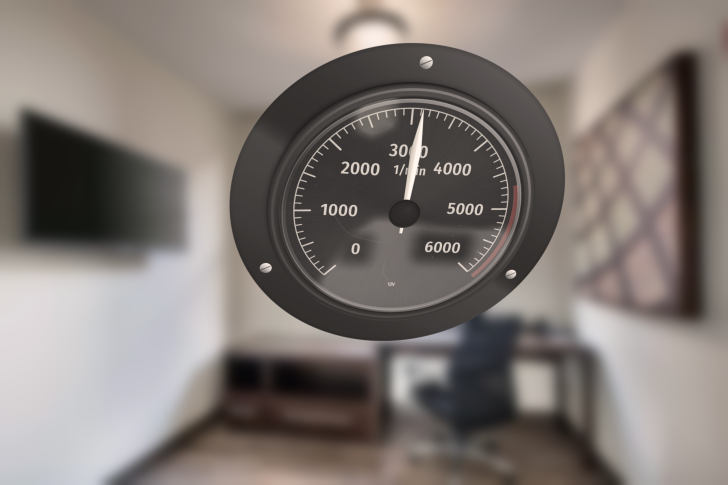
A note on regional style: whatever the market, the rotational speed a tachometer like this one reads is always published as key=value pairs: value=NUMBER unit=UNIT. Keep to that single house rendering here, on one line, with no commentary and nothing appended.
value=3100 unit=rpm
